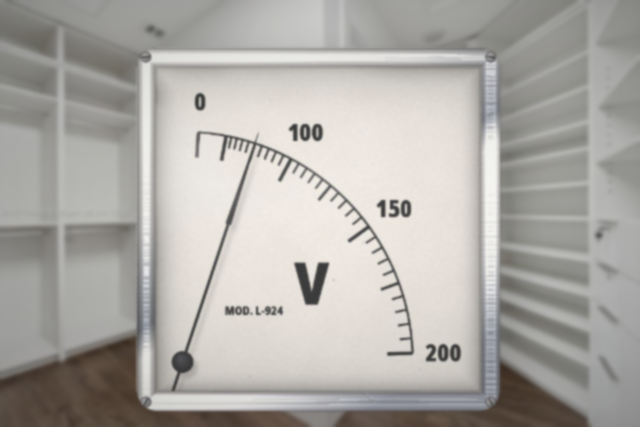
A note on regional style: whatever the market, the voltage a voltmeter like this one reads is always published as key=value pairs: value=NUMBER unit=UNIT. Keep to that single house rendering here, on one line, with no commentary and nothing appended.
value=75 unit=V
